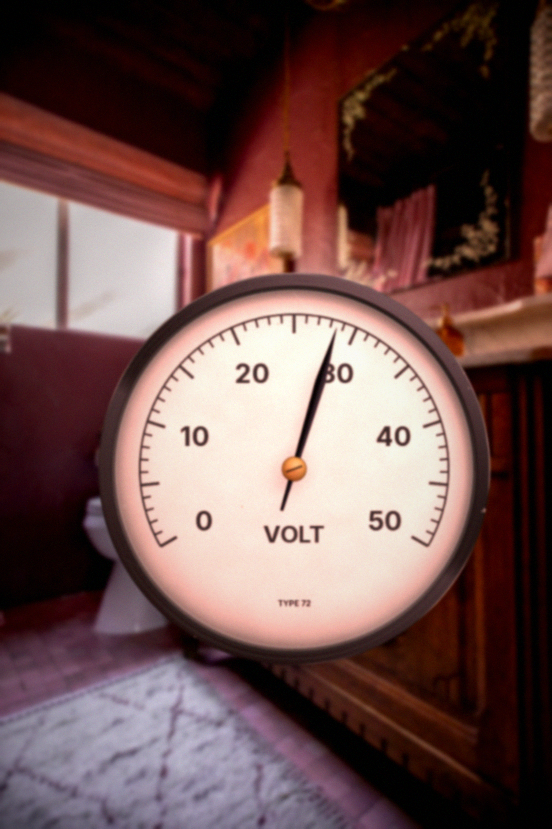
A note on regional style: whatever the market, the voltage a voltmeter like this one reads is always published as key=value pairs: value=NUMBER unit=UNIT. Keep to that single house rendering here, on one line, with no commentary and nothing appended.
value=28.5 unit=V
